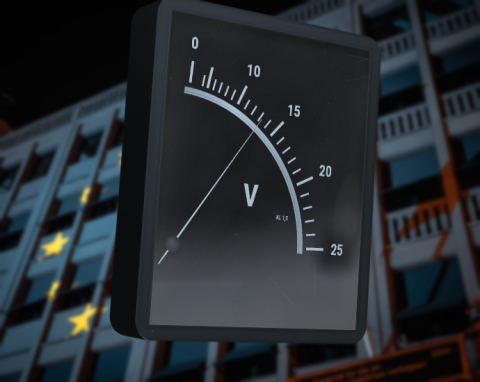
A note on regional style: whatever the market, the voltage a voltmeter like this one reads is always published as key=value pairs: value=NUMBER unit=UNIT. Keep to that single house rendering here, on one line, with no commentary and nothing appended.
value=13 unit=V
